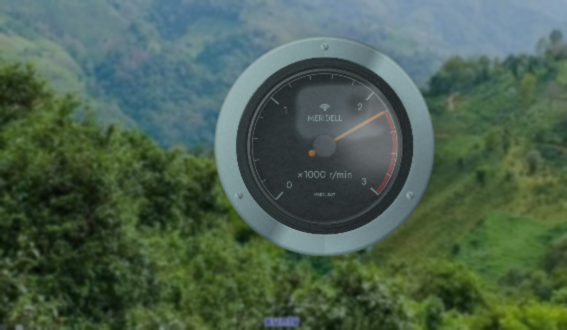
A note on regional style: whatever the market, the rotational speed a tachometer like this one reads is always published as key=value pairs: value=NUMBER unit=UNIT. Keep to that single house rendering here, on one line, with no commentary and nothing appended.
value=2200 unit=rpm
